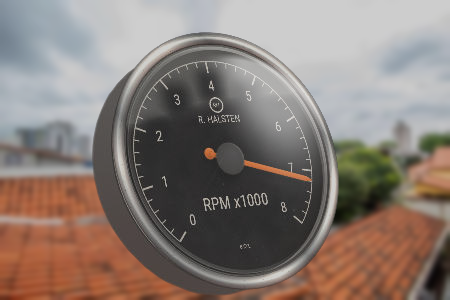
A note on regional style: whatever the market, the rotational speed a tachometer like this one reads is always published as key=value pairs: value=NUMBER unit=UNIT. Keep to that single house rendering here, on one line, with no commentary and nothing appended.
value=7200 unit=rpm
